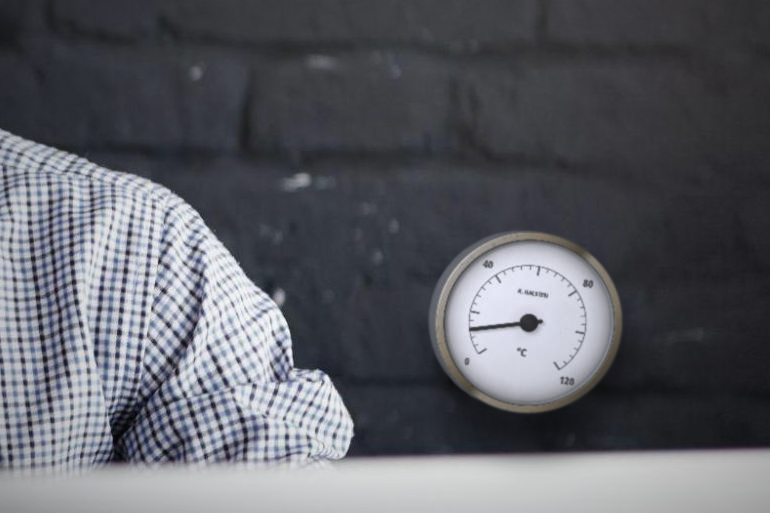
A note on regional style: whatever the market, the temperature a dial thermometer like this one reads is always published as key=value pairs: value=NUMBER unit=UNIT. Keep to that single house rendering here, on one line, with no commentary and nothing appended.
value=12 unit=°C
